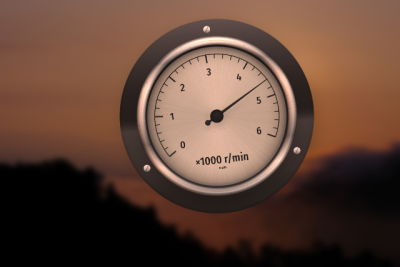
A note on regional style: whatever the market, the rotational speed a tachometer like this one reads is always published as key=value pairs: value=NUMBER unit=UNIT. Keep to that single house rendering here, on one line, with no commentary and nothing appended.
value=4600 unit=rpm
